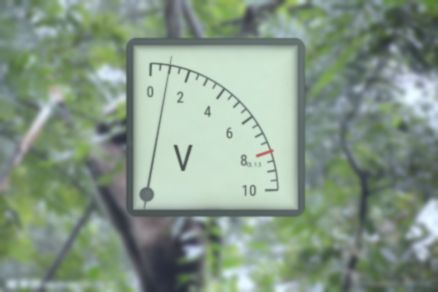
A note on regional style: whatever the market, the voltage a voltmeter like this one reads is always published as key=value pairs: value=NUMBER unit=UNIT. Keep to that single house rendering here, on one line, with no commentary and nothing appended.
value=1 unit=V
